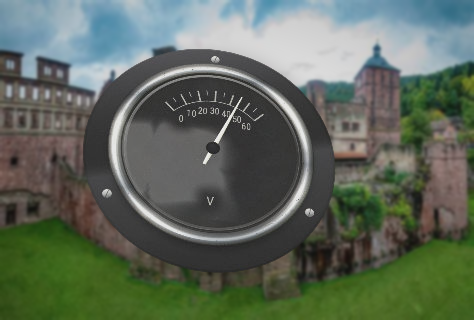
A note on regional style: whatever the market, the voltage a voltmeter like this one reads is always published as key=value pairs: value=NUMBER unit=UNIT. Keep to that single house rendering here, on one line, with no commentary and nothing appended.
value=45 unit=V
